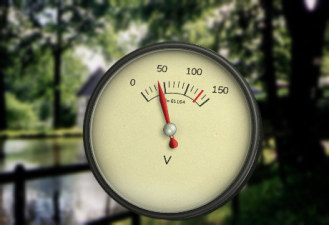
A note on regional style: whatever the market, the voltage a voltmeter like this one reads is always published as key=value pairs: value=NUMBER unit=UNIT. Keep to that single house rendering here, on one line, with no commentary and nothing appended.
value=40 unit=V
